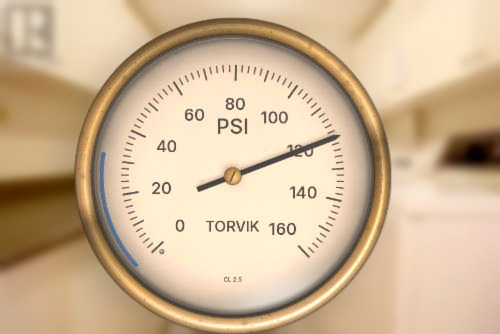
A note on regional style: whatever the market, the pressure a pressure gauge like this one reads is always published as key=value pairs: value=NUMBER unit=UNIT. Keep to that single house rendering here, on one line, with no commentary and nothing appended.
value=120 unit=psi
